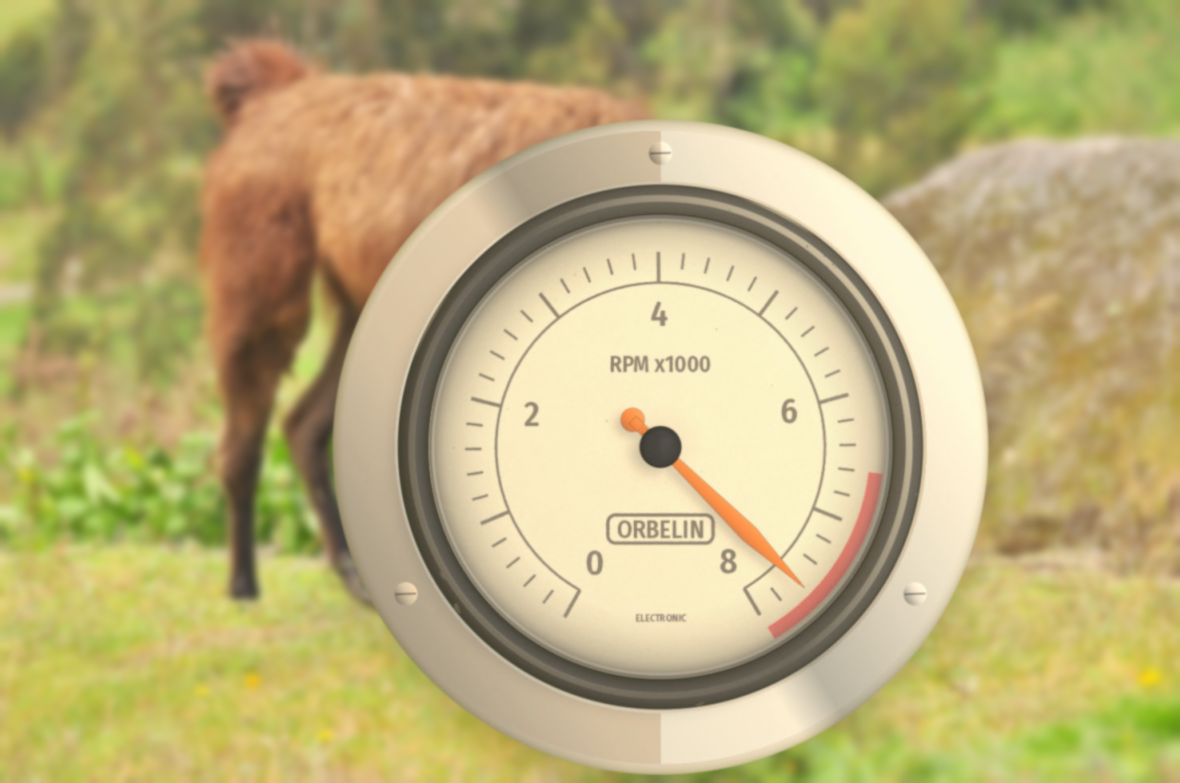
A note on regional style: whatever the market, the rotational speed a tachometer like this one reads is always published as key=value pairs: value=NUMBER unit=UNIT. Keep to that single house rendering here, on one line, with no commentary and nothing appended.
value=7600 unit=rpm
